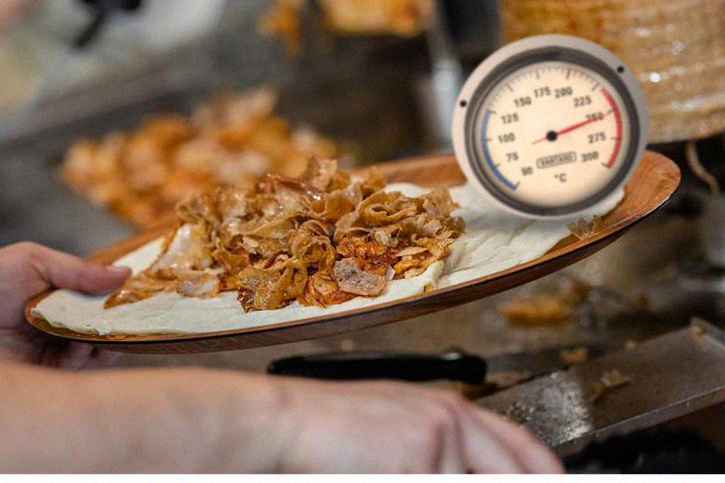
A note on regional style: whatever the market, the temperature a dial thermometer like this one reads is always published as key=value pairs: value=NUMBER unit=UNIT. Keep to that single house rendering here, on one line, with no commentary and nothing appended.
value=250 unit=°C
